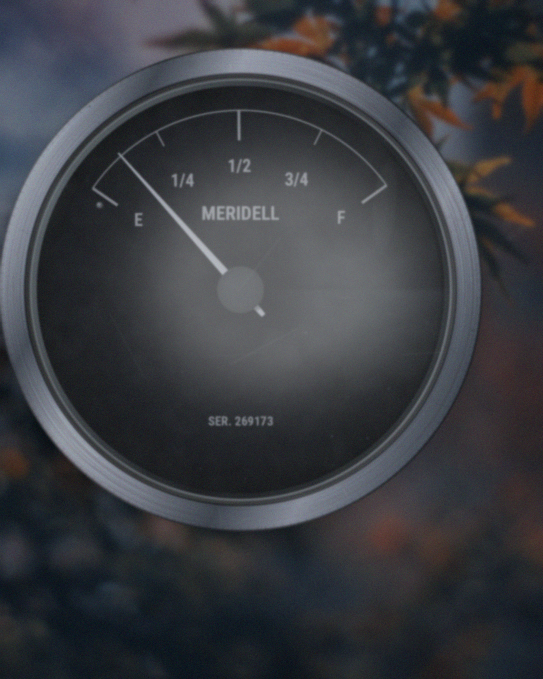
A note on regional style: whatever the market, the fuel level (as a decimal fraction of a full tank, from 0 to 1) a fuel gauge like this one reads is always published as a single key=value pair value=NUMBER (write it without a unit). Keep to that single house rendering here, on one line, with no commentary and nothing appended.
value=0.125
